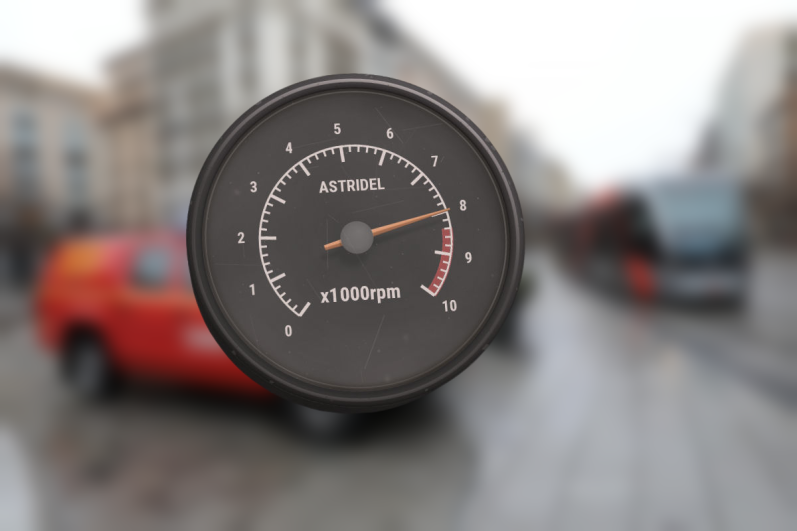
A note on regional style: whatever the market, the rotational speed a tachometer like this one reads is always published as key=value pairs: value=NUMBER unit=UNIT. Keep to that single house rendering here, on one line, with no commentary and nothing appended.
value=8000 unit=rpm
